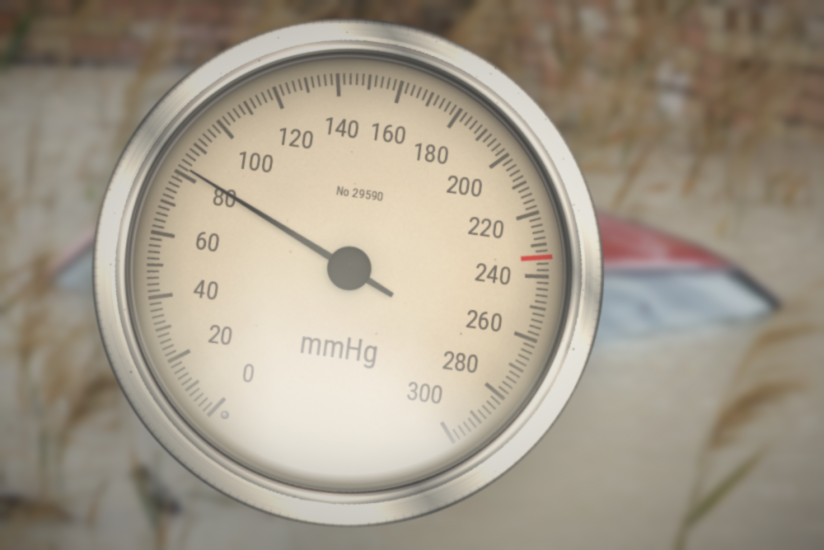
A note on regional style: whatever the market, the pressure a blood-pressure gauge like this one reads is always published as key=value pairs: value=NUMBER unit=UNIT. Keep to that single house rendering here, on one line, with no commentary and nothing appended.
value=82 unit=mmHg
